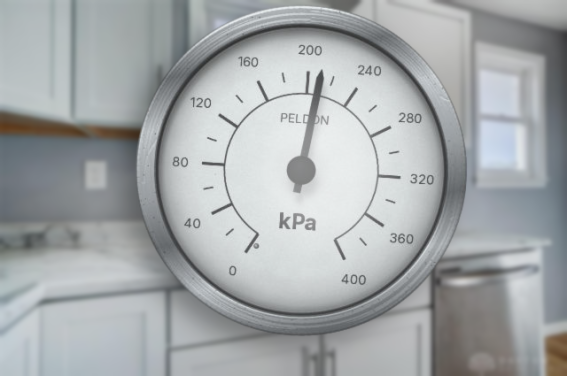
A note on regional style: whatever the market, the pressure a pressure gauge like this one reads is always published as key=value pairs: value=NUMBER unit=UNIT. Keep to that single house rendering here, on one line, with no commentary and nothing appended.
value=210 unit=kPa
